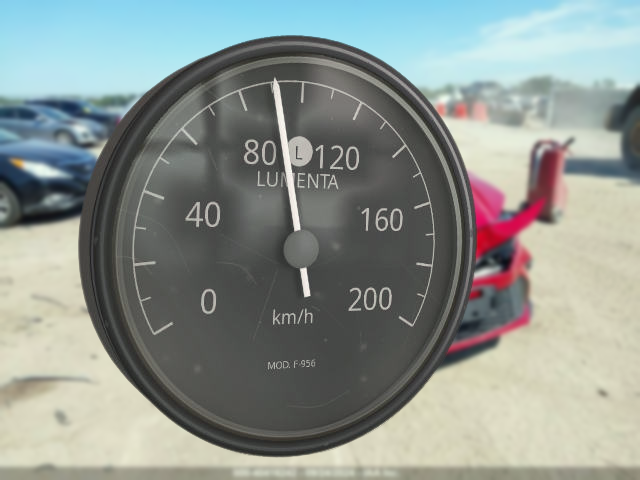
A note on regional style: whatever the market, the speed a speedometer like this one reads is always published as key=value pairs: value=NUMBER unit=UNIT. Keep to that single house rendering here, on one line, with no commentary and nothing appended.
value=90 unit=km/h
